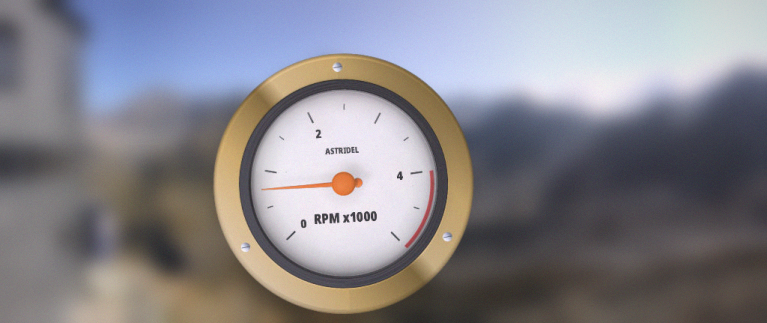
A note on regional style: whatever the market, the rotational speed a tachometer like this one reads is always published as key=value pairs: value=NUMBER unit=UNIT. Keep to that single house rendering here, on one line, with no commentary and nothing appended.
value=750 unit=rpm
